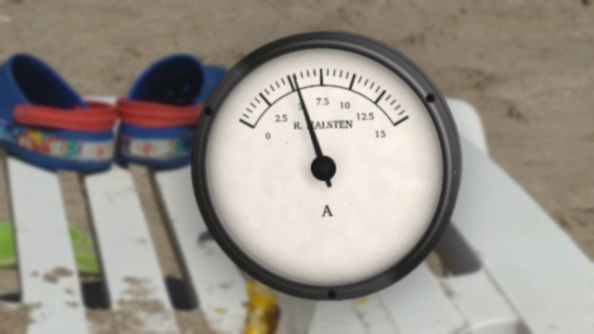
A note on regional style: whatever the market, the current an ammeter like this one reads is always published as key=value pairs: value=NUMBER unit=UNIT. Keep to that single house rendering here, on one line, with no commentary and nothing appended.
value=5.5 unit=A
